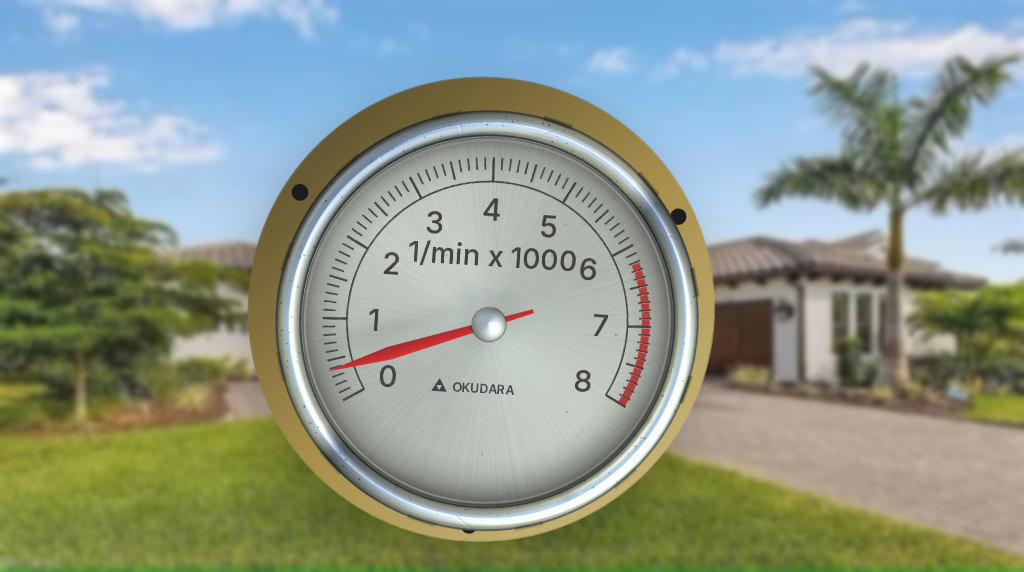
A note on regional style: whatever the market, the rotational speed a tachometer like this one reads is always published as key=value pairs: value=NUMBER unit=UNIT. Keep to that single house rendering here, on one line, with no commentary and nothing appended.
value=400 unit=rpm
